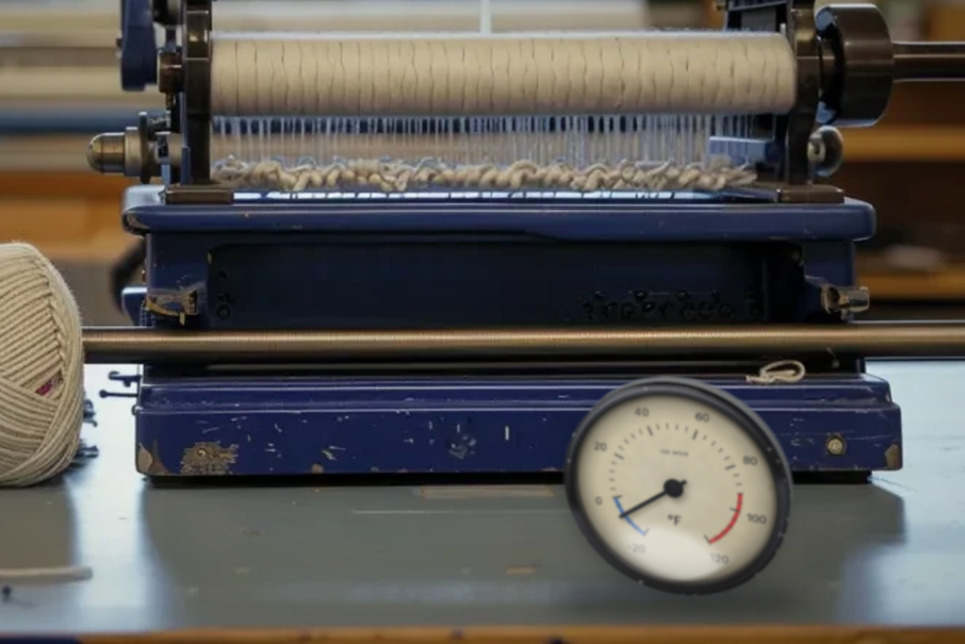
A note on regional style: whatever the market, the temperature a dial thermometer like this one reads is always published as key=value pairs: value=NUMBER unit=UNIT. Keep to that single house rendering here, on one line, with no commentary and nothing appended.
value=-8 unit=°F
